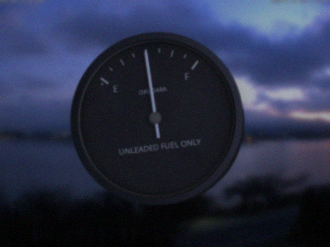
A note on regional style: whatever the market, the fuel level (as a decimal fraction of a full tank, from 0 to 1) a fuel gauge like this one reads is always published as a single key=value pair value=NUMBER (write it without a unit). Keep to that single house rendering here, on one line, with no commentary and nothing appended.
value=0.5
